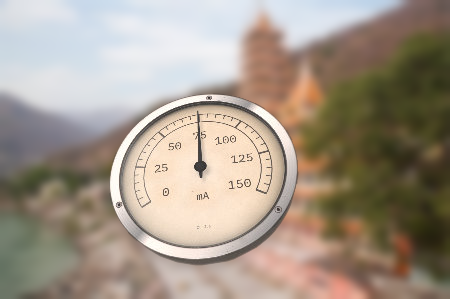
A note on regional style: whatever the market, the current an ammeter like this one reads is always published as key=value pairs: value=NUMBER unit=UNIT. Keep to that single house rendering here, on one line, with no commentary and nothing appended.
value=75 unit=mA
